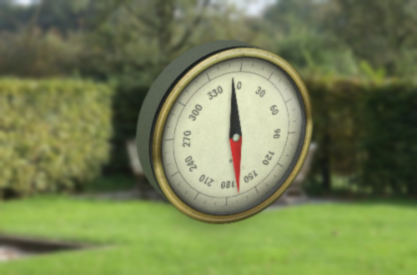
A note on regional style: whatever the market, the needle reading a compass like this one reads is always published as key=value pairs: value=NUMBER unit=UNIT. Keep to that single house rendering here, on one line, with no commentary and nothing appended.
value=170 unit=°
